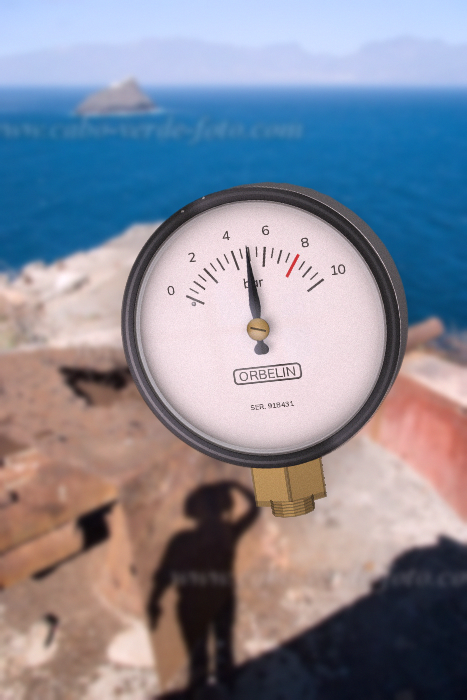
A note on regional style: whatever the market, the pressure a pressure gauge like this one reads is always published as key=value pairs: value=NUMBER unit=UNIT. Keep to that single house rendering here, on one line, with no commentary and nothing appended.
value=5 unit=bar
